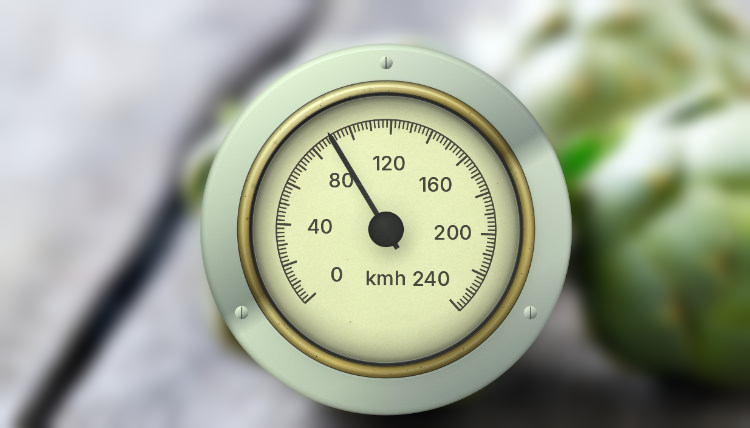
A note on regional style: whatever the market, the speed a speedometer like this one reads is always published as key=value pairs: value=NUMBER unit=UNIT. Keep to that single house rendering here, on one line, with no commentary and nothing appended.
value=90 unit=km/h
